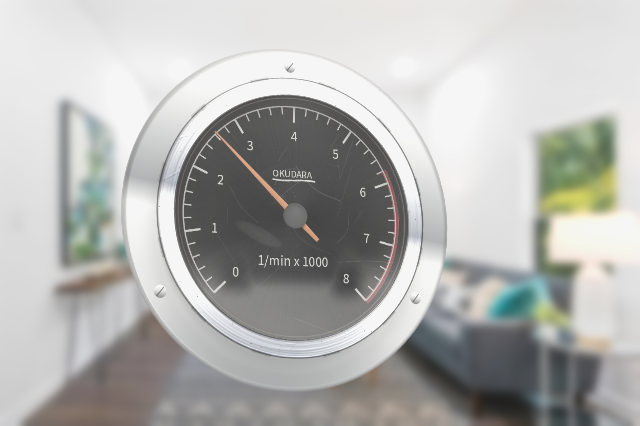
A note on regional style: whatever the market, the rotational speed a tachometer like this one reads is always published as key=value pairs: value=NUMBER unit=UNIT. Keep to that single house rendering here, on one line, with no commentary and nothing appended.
value=2600 unit=rpm
